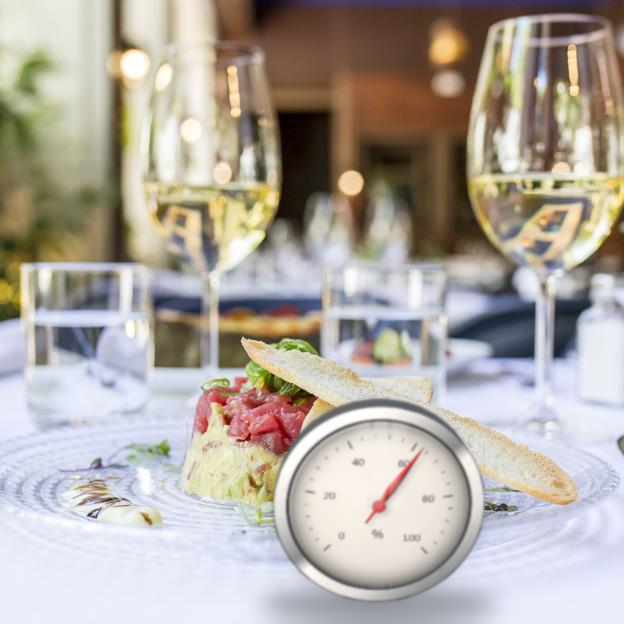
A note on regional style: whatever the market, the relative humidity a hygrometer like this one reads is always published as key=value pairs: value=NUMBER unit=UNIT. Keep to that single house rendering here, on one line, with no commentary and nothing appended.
value=62 unit=%
